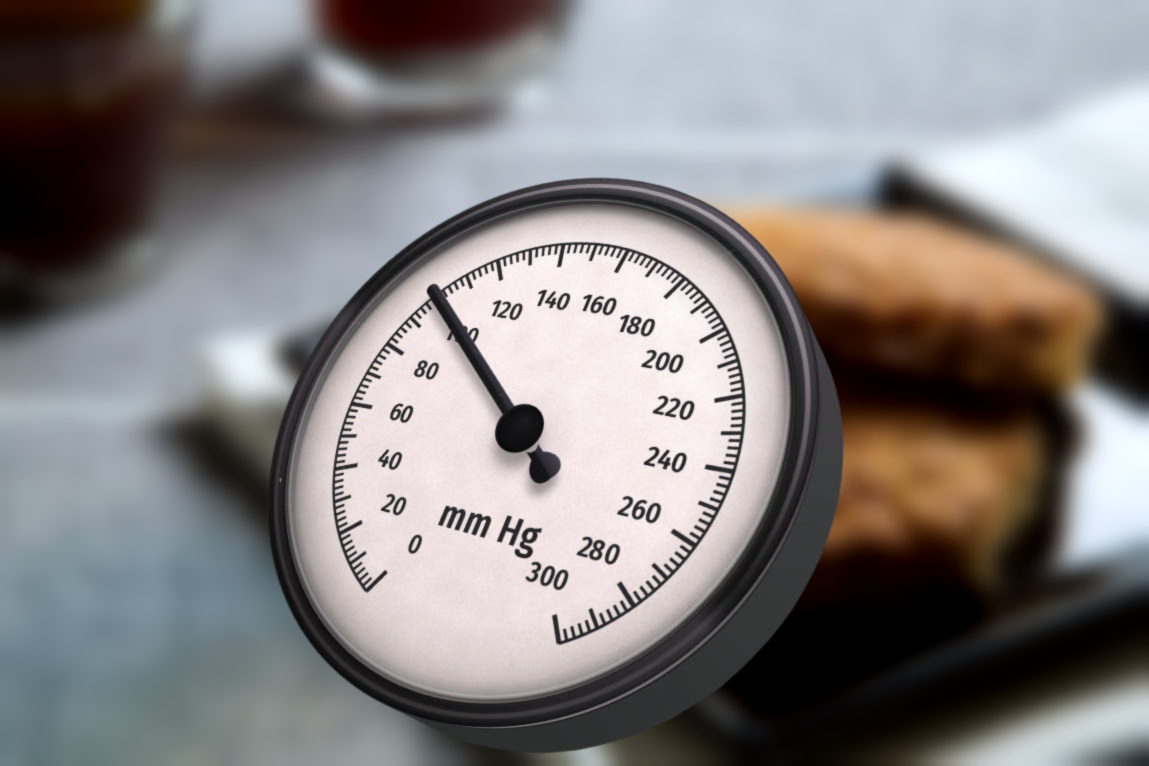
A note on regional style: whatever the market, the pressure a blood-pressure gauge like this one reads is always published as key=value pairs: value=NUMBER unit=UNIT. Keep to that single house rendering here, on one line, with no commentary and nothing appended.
value=100 unit=mmHg
